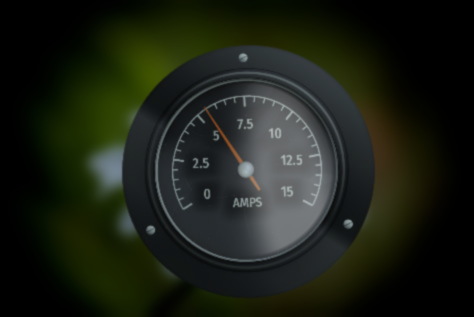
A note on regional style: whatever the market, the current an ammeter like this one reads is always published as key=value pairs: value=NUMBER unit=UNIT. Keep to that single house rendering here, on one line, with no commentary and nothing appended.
value=5.5 unit=A
